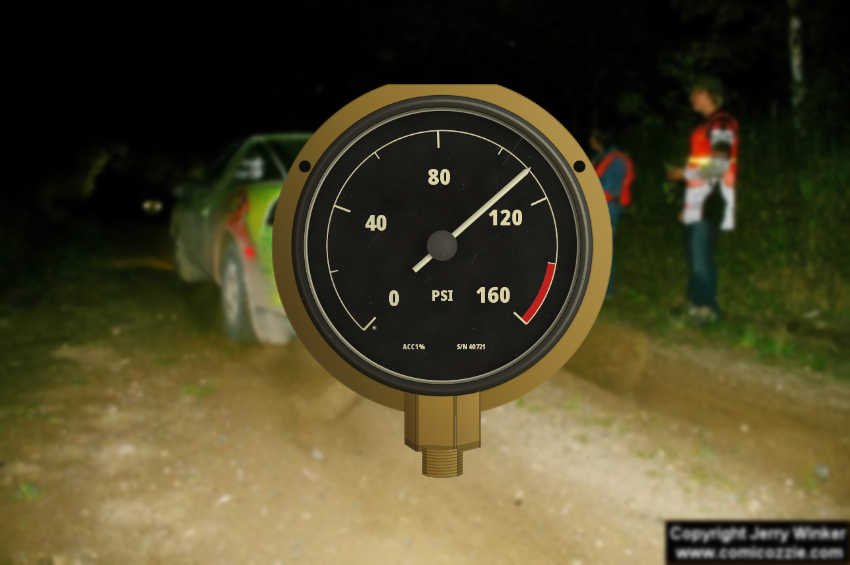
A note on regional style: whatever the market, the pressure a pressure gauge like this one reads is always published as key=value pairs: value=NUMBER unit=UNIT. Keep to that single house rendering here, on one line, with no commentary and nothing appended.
value=110 unit=psi
